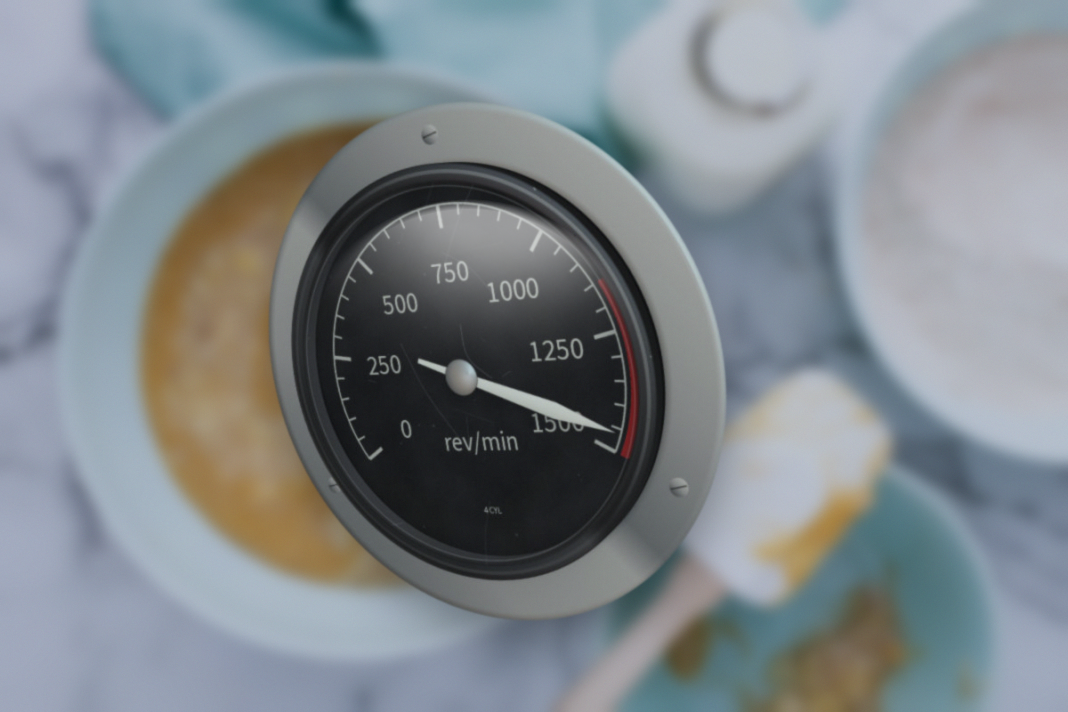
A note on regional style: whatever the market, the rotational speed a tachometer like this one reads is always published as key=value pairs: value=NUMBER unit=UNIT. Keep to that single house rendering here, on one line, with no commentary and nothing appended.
value=1450 unit=rpm
